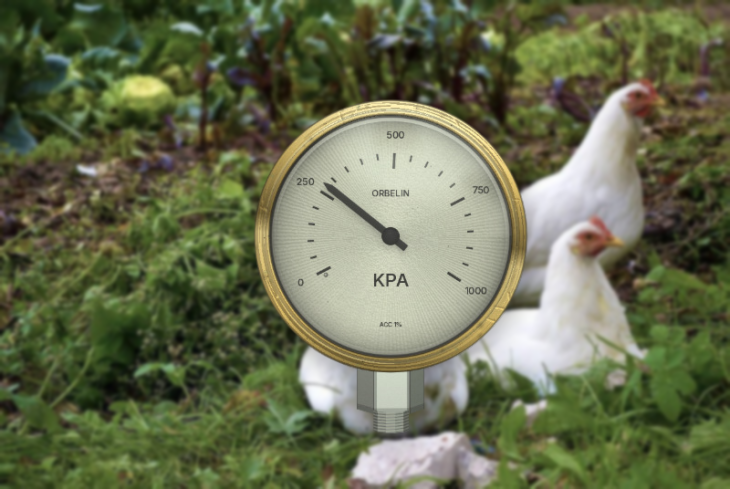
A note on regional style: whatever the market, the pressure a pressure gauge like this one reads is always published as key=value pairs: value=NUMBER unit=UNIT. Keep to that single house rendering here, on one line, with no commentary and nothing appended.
value=275 unit=kPa
